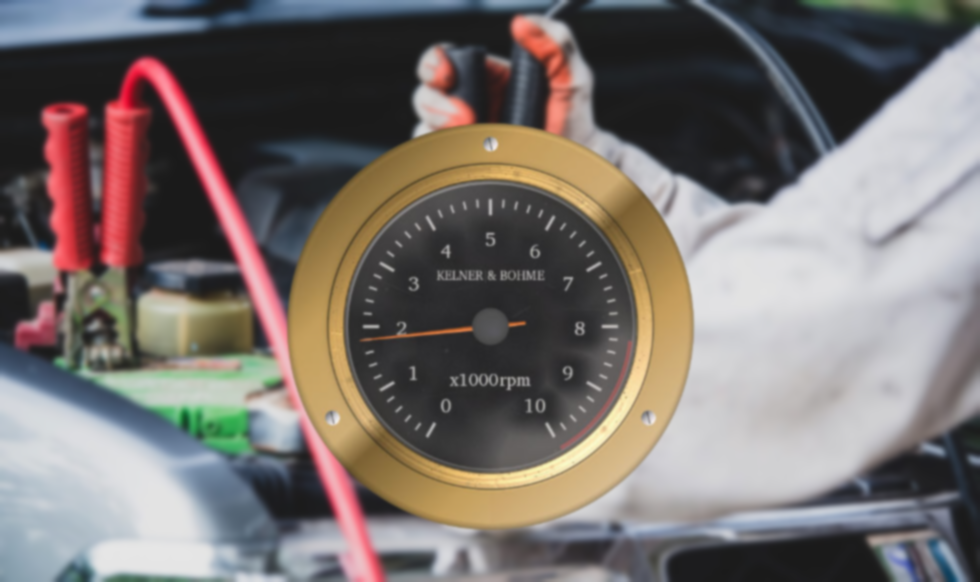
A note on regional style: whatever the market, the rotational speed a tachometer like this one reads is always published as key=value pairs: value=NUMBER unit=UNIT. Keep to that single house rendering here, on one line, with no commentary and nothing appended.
value=1800 unit=rpm
